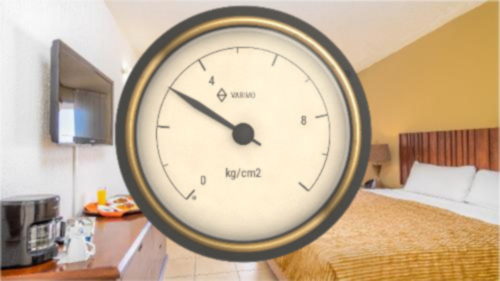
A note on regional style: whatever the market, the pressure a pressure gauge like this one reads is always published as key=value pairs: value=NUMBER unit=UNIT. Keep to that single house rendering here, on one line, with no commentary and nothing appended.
value=3 unit=kg/cm²
